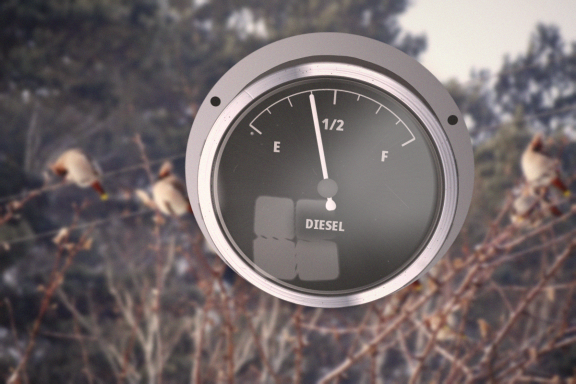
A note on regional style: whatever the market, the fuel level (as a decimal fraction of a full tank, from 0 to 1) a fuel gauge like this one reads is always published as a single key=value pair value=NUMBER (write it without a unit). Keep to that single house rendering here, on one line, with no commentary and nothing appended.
value=0.375
